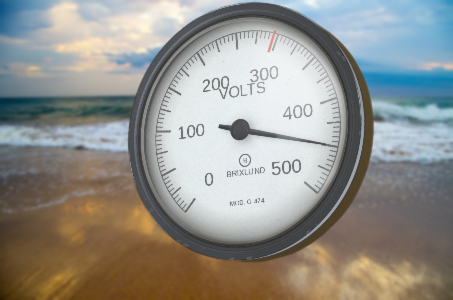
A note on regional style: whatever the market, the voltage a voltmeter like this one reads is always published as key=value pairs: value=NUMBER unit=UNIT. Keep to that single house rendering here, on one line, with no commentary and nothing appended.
value=450 unit=V
